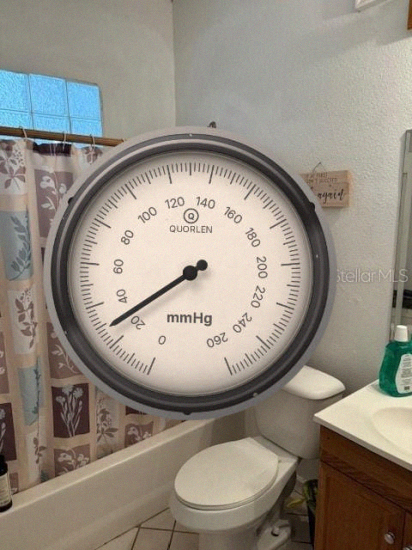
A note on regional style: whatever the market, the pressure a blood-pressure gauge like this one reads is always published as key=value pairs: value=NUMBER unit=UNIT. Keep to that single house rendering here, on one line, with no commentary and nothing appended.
value=28 unit=mmHg
